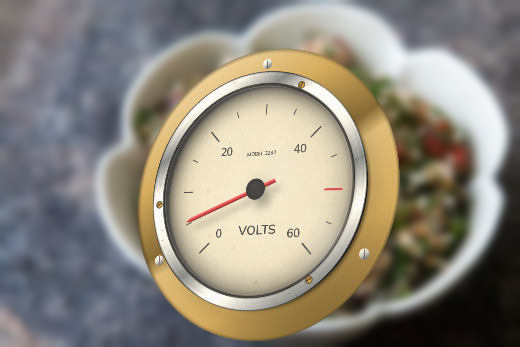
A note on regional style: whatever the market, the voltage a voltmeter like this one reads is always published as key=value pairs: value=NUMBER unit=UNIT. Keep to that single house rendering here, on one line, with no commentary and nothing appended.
value=5 unit=V
